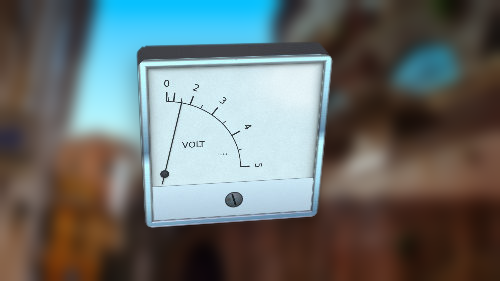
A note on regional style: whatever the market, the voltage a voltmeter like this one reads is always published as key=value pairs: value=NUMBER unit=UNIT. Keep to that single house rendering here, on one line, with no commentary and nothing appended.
value=1.5 unit=V
